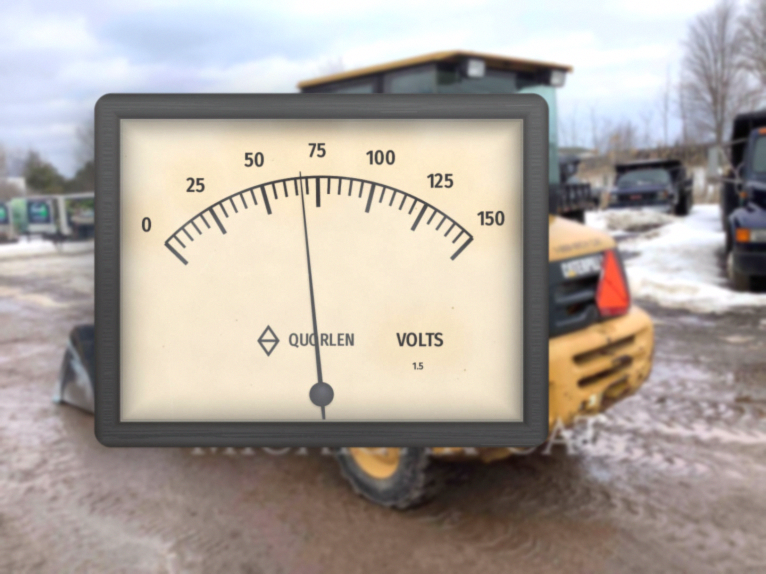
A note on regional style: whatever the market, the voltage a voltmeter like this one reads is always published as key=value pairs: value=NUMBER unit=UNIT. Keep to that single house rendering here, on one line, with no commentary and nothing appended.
value=67.5 unit=V
